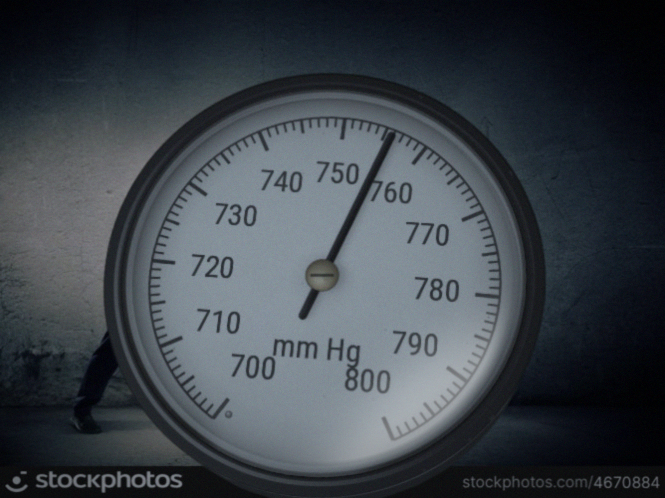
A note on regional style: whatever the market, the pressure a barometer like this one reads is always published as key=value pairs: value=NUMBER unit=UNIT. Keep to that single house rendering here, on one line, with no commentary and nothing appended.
value=756 unit=mmHg
